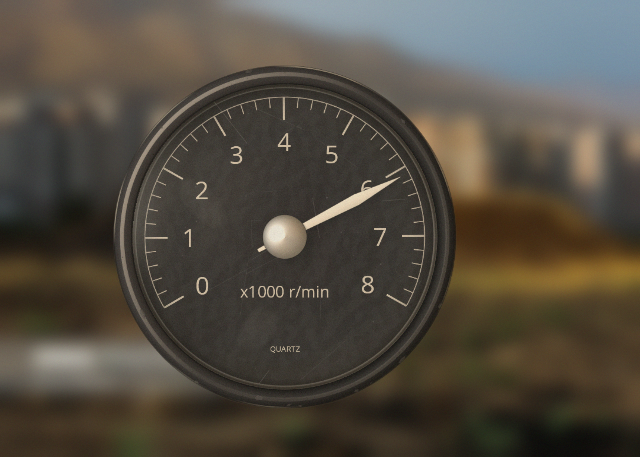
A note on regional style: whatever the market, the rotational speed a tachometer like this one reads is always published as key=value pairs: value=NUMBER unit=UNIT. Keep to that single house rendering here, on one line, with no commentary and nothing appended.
value=6100 unit=rpm
